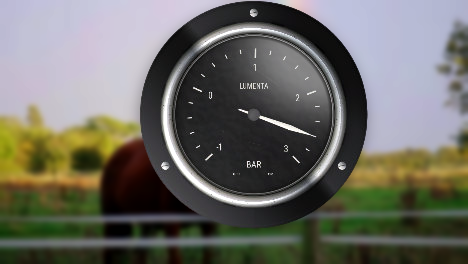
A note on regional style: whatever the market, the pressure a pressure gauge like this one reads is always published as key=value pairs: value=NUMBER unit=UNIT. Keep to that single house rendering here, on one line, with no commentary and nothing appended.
value=2.6 unit=bar
